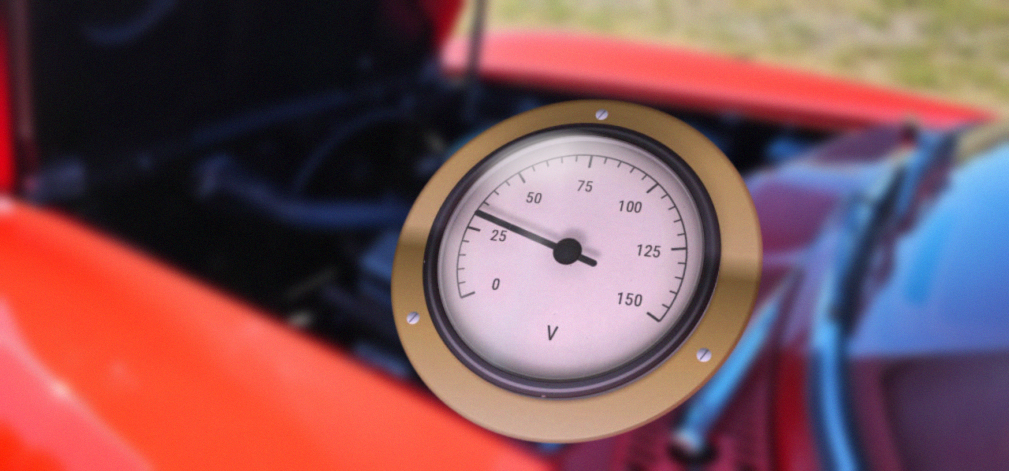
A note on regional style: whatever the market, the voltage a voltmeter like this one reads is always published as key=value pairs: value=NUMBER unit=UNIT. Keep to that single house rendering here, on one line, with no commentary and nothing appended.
value=30 unit=V
